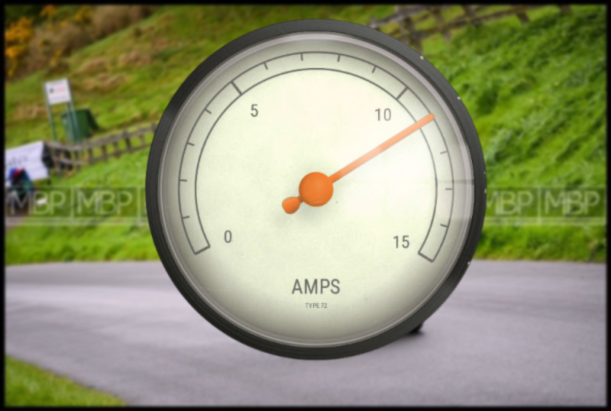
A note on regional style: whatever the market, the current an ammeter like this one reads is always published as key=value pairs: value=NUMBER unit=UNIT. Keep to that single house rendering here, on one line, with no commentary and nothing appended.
value=11 unit=A
